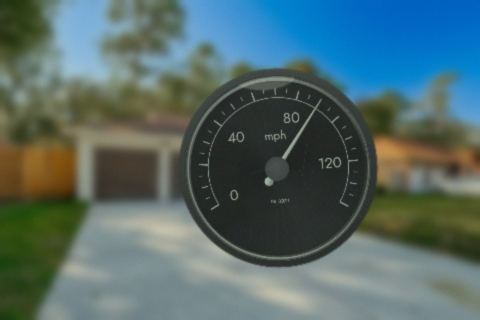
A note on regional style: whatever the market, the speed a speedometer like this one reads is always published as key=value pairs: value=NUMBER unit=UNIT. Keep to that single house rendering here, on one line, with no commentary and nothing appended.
value=90 unit=mph
